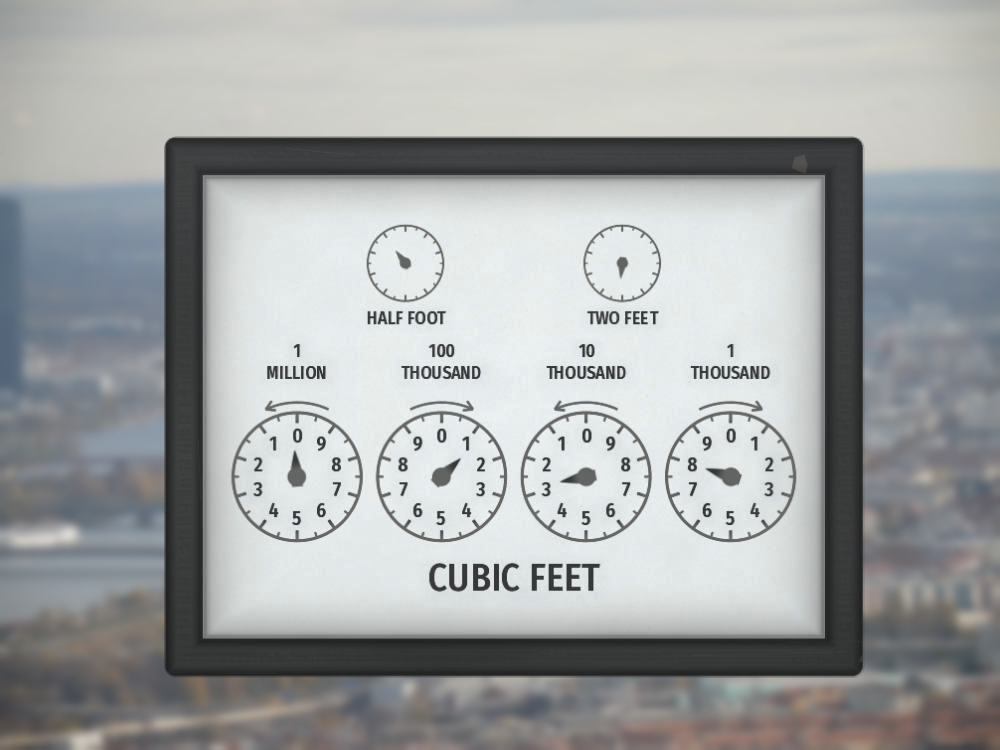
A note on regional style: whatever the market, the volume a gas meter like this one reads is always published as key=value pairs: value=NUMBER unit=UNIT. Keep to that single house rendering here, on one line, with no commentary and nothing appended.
value=12800 unit=ft³
